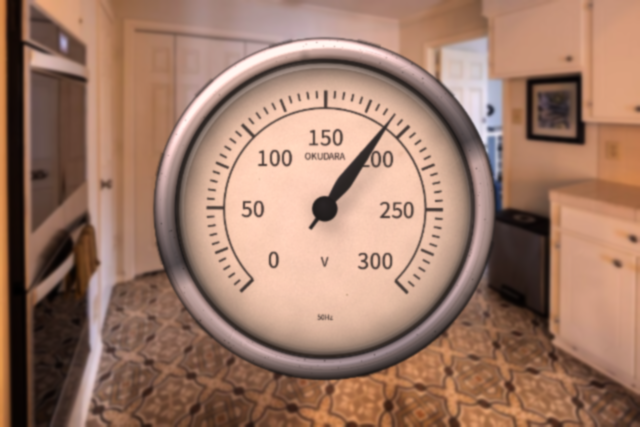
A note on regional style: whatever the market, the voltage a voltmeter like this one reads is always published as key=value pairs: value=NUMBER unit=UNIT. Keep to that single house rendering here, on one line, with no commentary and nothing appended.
value=190 unit=V
